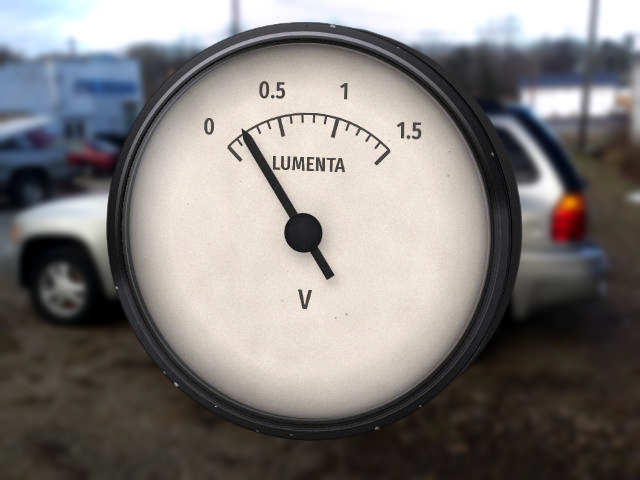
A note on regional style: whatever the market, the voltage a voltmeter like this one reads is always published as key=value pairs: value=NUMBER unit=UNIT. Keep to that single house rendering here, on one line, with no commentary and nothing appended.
value=0.2 unit=V
